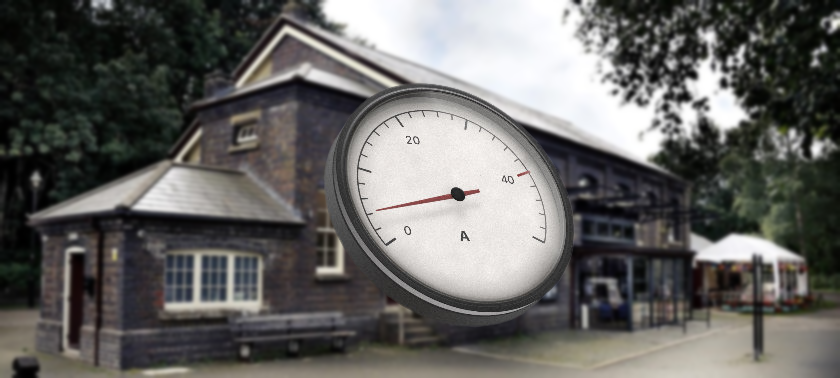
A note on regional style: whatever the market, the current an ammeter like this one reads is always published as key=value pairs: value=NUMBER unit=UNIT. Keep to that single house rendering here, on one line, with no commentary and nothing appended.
value=4 unit=A
